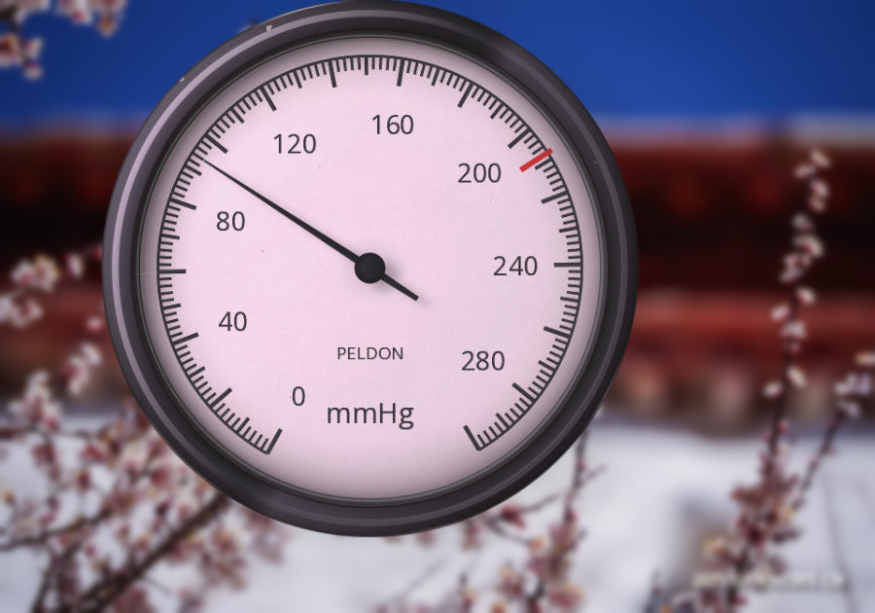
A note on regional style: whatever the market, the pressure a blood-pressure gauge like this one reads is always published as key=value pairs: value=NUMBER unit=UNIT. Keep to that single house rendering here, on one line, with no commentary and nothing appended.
value=94 unit=mmHg
